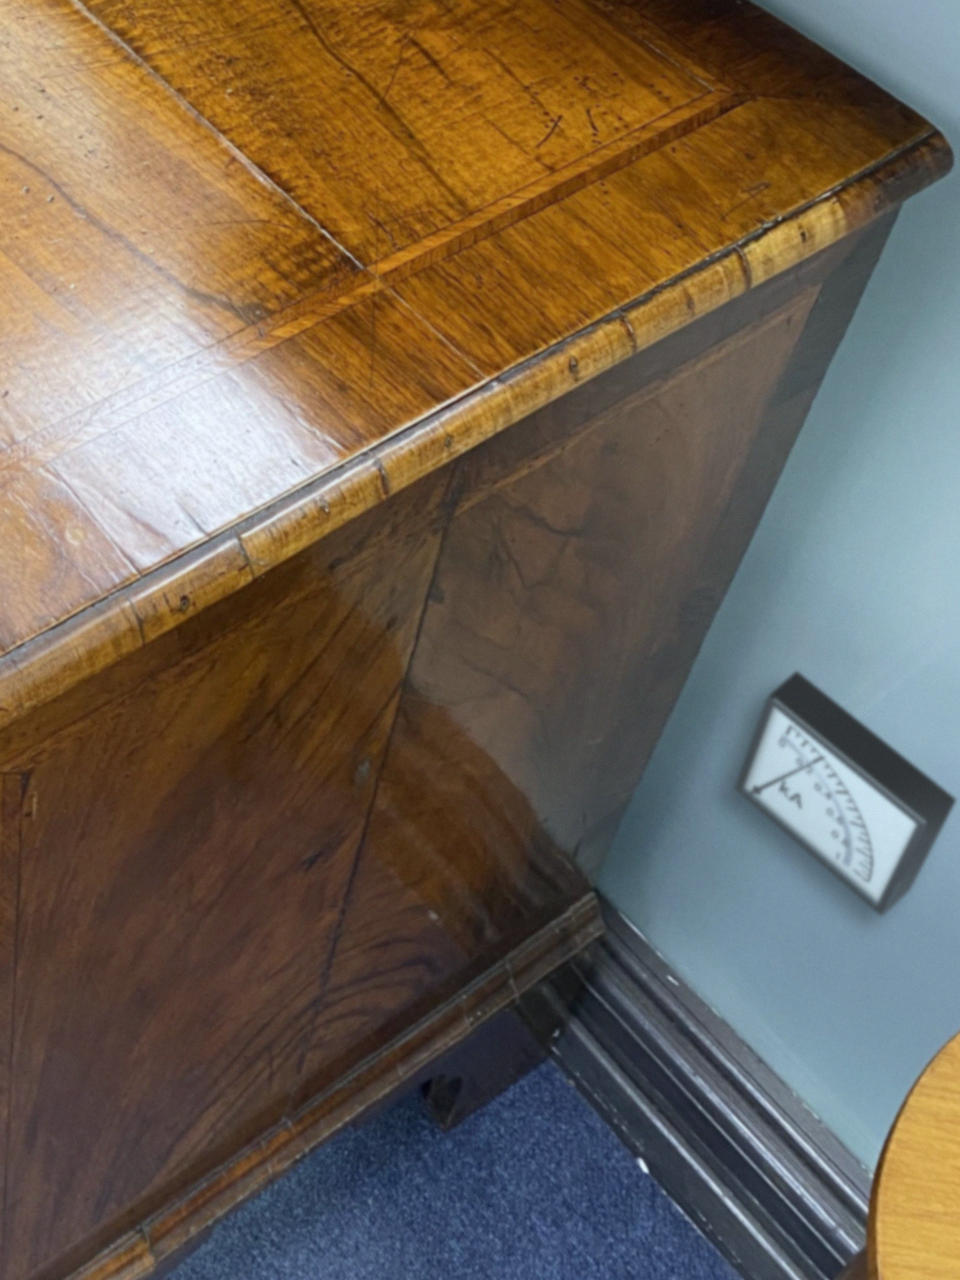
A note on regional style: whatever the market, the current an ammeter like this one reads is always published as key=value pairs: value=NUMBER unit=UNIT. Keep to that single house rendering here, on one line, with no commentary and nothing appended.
value=0.2 unit=kA
